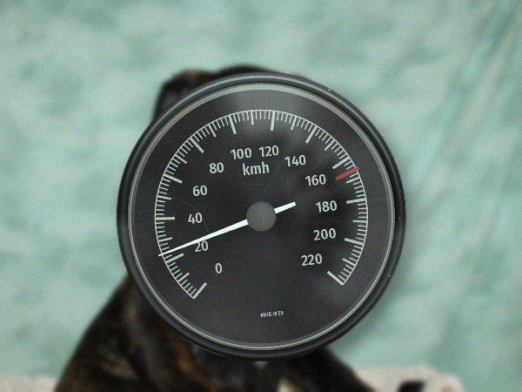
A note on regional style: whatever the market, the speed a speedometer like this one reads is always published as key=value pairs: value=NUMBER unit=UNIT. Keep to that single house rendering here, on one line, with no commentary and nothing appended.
value=24 unit=km/h
